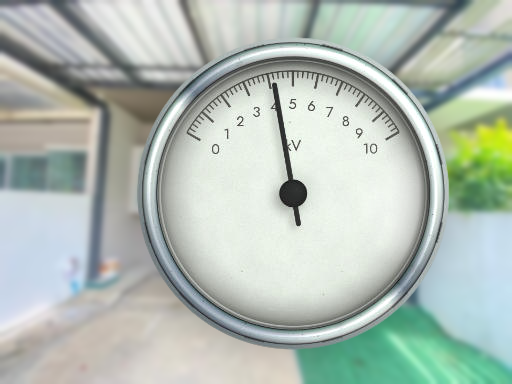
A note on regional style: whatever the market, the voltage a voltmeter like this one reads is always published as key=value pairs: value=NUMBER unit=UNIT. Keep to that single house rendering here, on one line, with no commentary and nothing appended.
value=4.2 unit=kV
